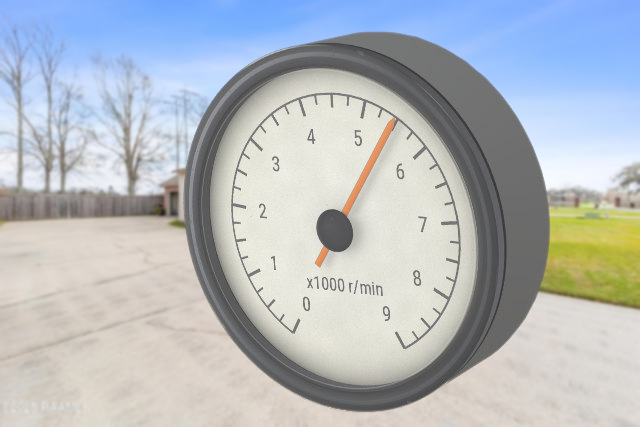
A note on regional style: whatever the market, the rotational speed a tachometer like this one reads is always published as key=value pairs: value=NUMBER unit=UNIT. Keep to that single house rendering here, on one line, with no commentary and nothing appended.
value=5500 unit=rpm
